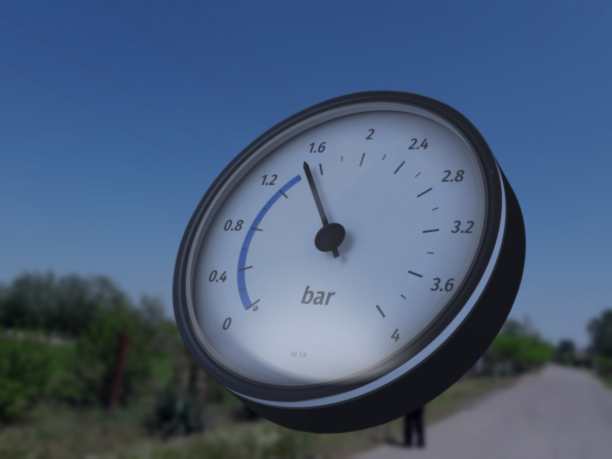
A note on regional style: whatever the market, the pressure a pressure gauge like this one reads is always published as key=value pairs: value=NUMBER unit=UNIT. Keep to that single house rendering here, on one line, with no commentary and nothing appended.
value=1.5 unit=bar
